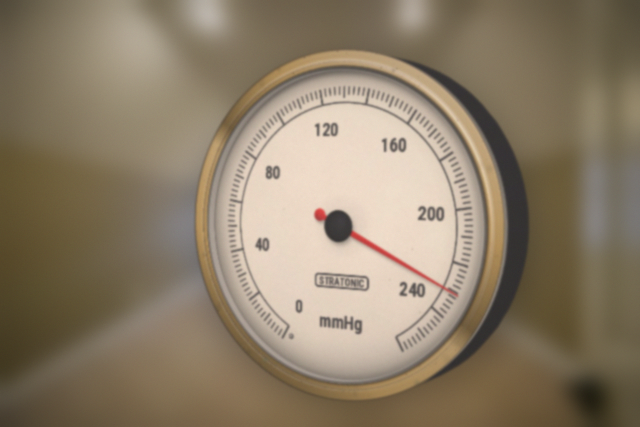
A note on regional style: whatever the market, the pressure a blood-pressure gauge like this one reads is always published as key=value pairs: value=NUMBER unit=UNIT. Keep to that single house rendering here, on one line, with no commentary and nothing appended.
value=230 unit=mmHg
